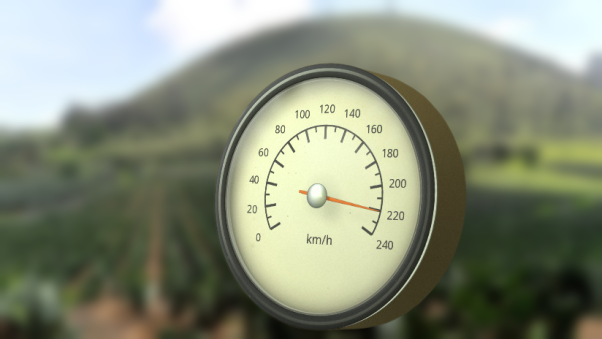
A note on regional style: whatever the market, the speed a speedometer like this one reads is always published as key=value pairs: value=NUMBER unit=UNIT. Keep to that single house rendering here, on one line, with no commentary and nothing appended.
value=220 unit=km/h
